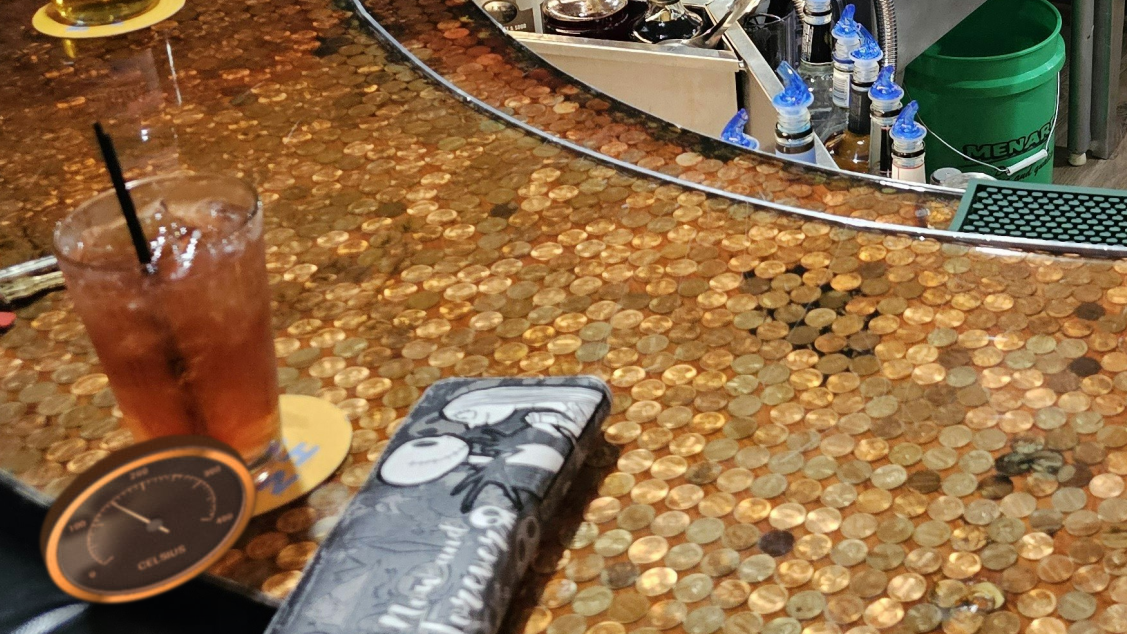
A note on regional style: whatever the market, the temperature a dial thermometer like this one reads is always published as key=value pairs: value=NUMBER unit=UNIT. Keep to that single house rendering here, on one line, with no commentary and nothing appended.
value=150 unit=°C
